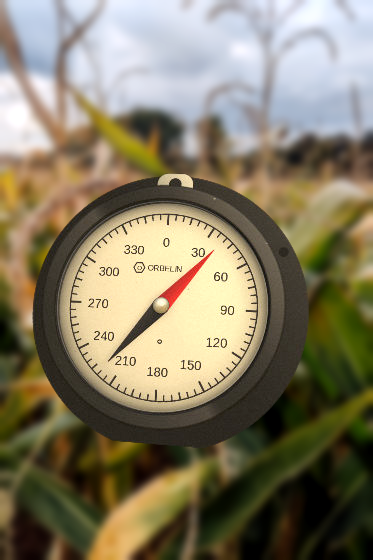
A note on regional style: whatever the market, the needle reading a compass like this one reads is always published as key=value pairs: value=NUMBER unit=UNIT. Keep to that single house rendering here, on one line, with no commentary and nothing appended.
value=40 unit=°
